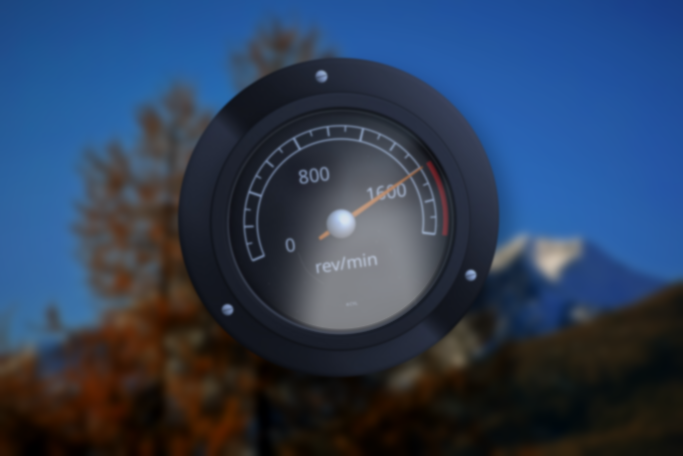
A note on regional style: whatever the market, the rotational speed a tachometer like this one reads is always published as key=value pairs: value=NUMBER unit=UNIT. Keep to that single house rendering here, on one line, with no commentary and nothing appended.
value=1600 unit=rpm
